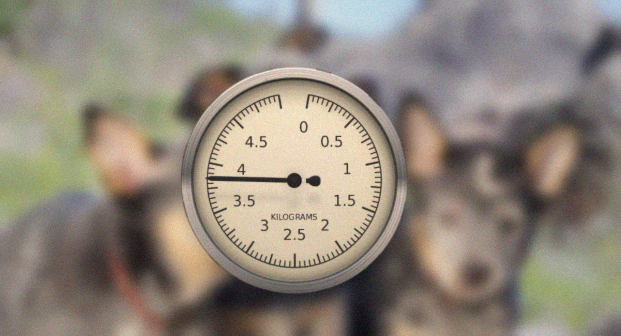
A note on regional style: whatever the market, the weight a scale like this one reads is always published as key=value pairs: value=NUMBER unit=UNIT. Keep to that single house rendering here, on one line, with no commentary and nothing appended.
value=3.85 unit=kg
